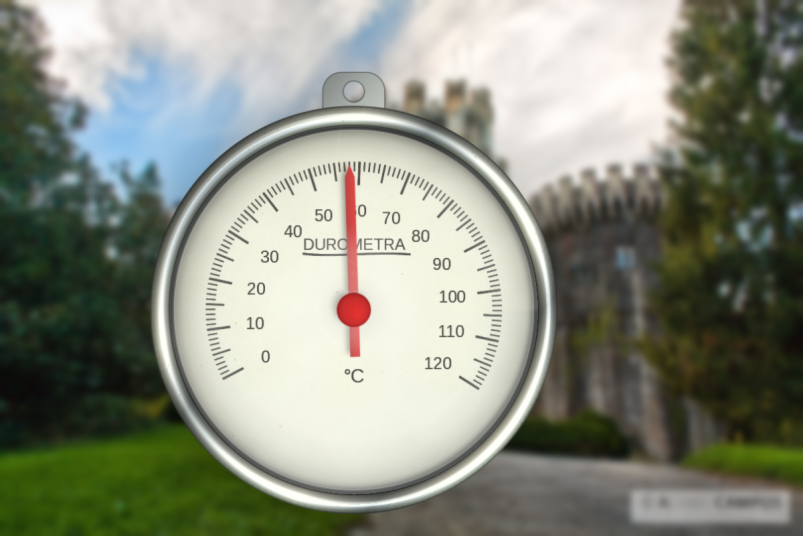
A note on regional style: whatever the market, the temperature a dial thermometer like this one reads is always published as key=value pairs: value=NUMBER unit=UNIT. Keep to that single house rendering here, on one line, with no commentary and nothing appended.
value=58 unit=°C
